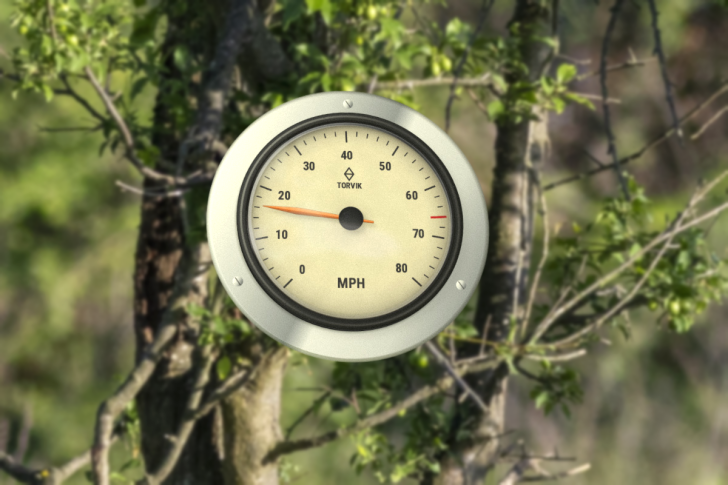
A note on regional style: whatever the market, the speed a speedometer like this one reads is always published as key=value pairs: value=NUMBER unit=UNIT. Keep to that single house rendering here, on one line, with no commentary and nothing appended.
value=16 unit=mph
